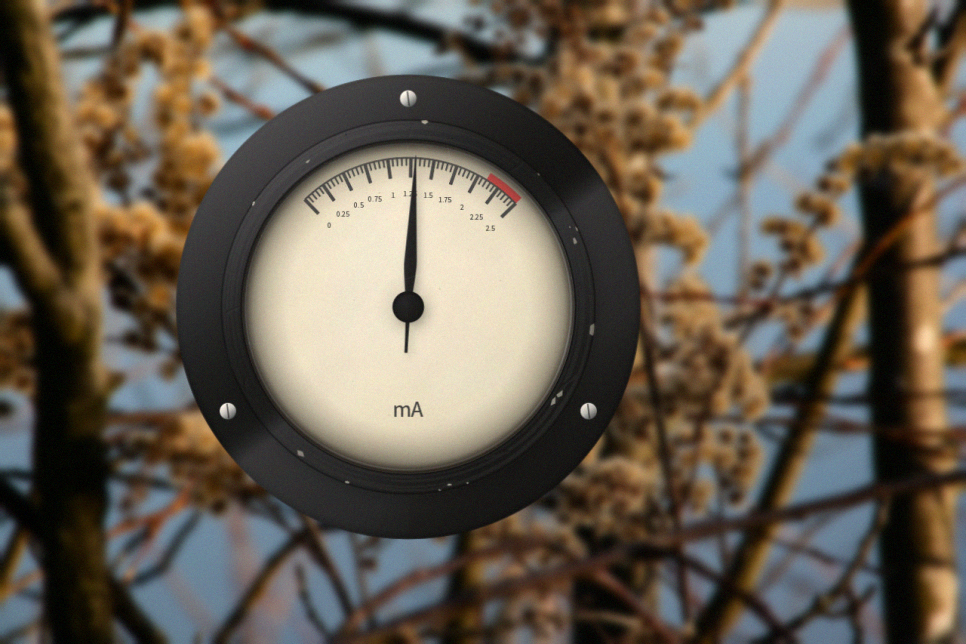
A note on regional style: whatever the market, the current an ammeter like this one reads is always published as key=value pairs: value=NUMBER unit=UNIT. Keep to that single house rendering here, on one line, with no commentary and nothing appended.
value=1.3 unit=mA
